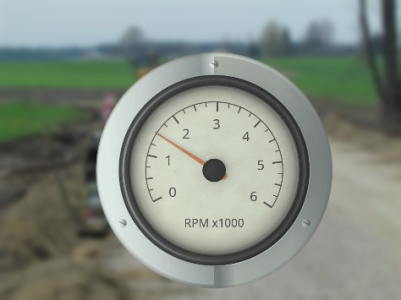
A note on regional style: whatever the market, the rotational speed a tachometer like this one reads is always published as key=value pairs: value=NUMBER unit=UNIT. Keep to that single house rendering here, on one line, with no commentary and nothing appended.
value=1500 unit=rpm
